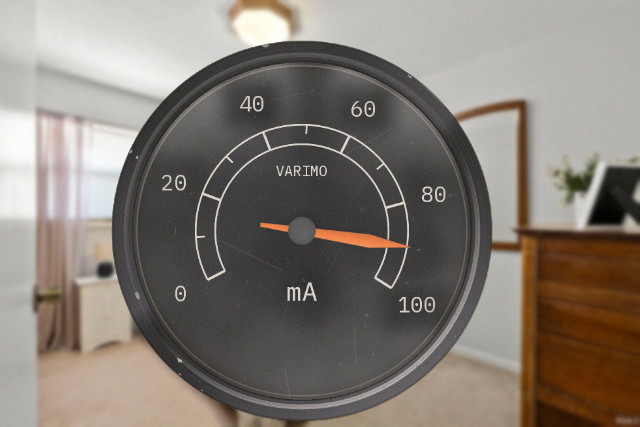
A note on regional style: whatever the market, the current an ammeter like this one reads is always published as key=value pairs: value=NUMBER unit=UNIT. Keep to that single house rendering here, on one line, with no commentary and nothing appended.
value=90 unit=mA
